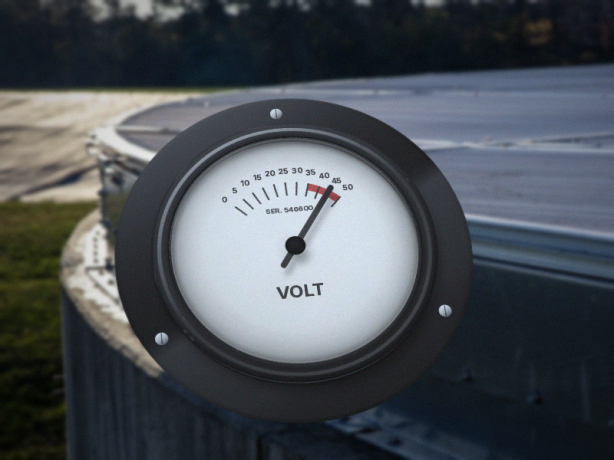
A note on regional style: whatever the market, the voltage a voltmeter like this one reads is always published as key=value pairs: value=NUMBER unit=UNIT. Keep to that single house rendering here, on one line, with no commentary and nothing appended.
value=45 unit=V
